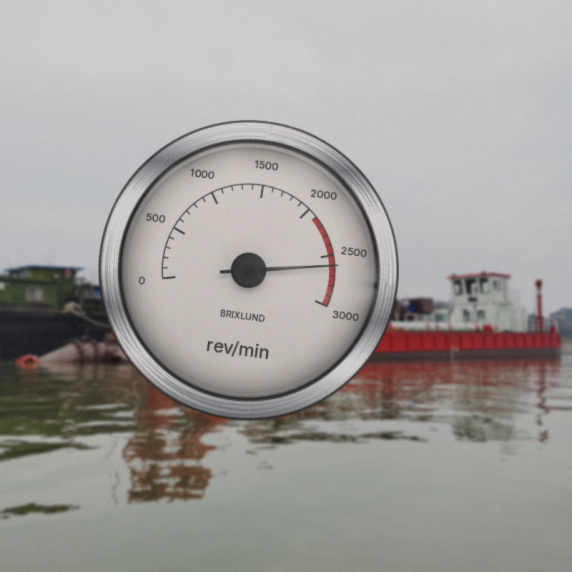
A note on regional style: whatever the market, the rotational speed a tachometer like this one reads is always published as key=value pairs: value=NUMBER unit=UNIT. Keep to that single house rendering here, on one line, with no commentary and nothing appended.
value=2600 unit=rpm
